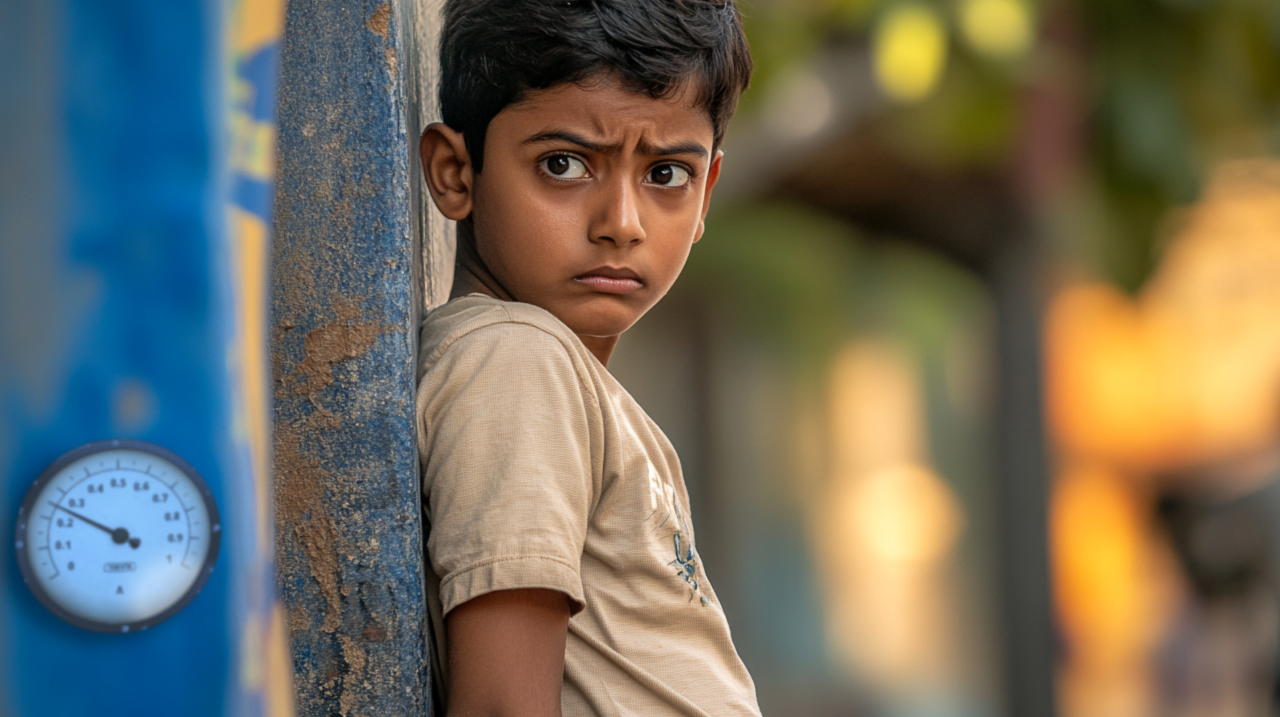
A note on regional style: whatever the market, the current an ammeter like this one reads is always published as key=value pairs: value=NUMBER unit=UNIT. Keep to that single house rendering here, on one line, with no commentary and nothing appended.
value=0.25 unit=A
